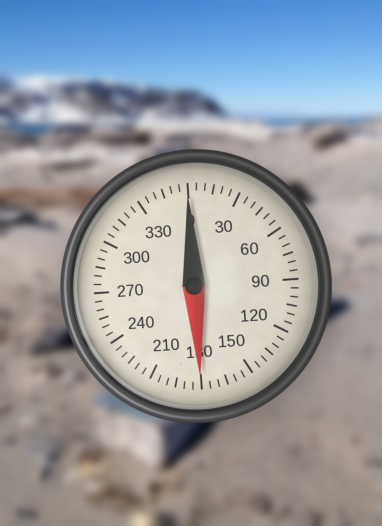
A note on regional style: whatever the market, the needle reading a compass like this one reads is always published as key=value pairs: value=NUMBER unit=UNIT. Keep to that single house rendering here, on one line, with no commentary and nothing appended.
value=180 unit=°
